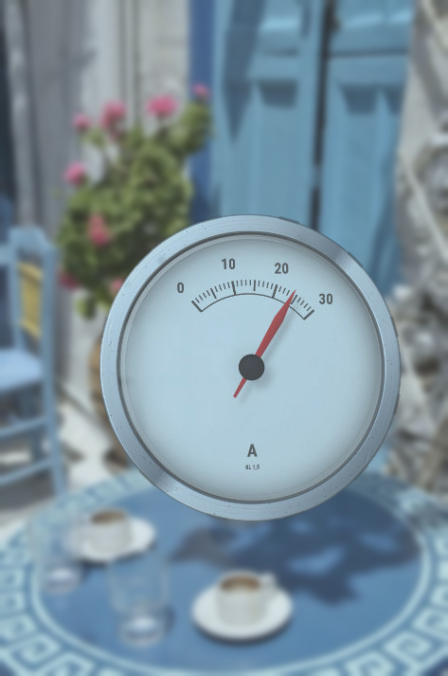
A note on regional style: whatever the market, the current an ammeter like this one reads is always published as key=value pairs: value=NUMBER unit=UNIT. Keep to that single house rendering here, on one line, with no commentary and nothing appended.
value=24 unit=A
